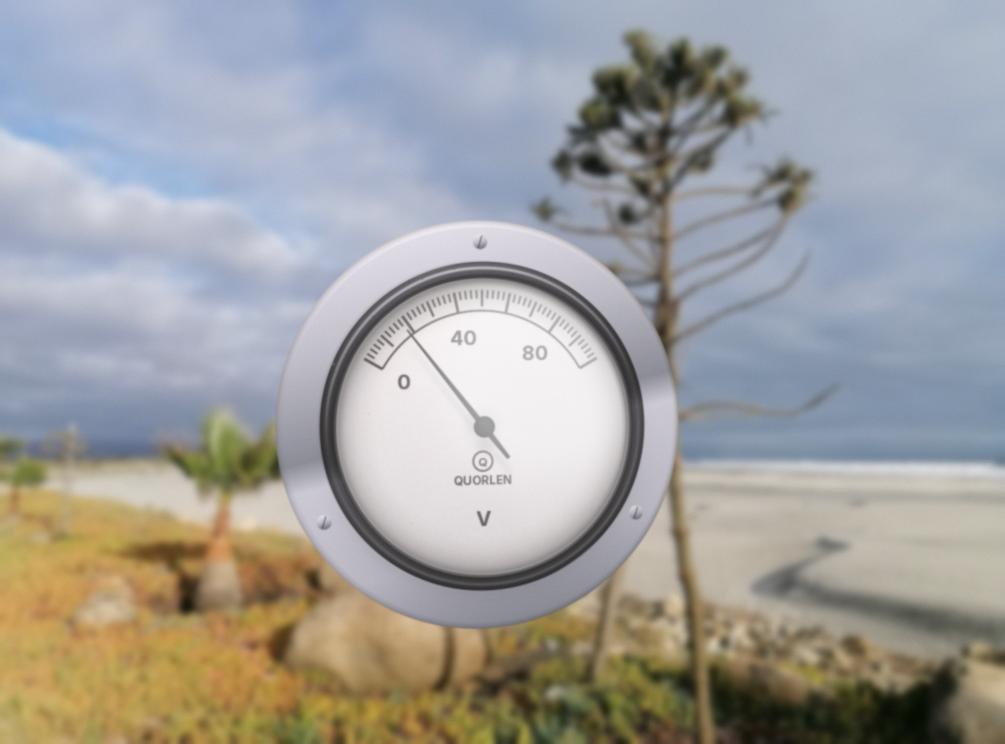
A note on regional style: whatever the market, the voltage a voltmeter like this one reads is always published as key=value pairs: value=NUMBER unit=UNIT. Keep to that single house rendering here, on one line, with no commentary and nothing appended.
value=18 unit=V
